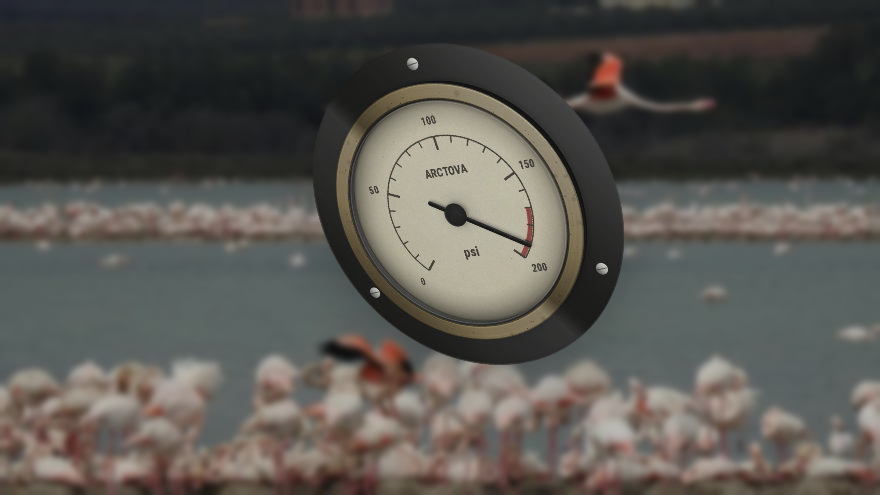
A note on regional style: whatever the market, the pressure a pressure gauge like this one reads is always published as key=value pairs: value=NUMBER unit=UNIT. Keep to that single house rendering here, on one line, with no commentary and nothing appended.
value=190 unit=psi
